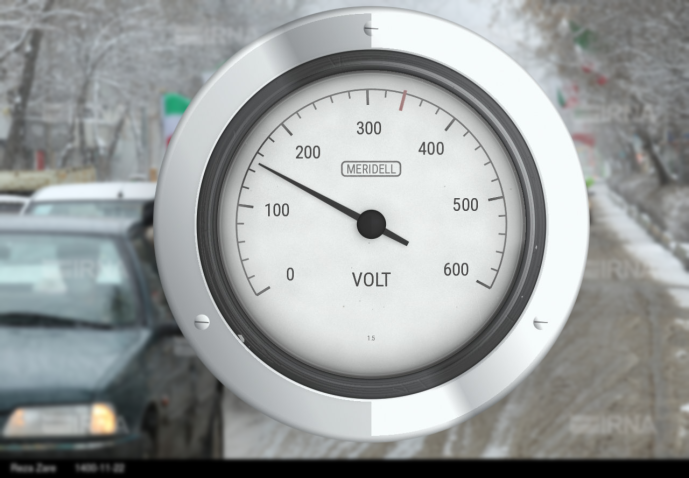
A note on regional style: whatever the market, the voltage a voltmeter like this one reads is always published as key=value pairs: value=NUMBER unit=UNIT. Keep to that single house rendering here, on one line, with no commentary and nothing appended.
value=150 unit=V
